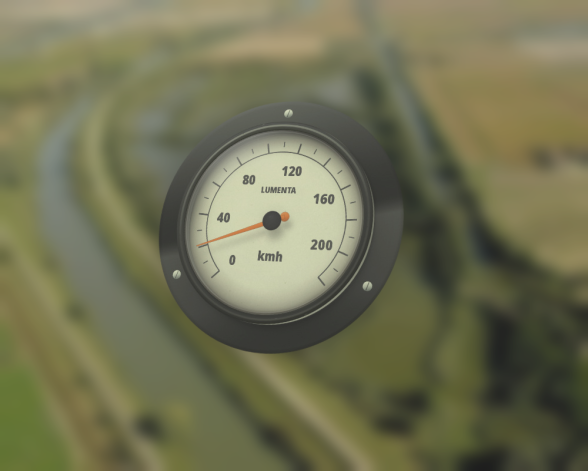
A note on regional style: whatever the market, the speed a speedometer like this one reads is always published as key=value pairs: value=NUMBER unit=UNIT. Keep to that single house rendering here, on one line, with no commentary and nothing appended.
value=20 unit=km/h
